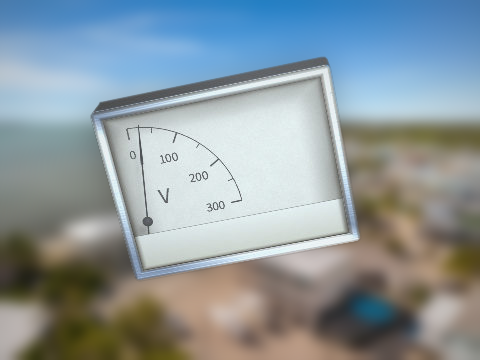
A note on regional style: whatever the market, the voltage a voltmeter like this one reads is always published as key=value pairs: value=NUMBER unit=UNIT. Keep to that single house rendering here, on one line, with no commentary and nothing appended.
value=25 unit=V
